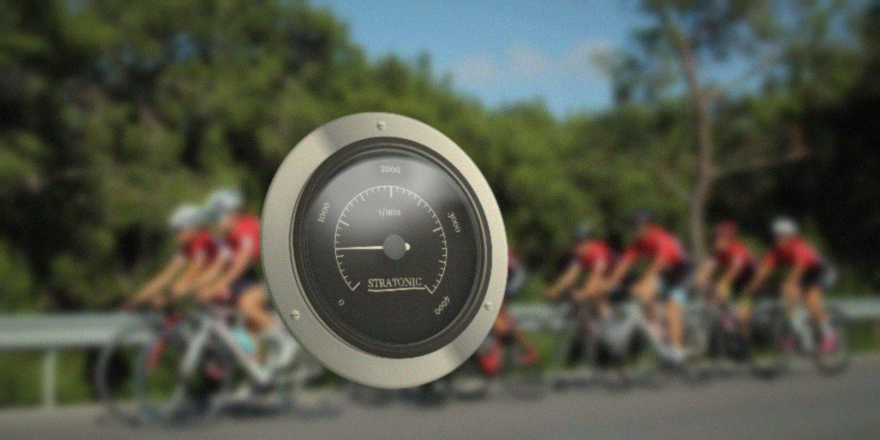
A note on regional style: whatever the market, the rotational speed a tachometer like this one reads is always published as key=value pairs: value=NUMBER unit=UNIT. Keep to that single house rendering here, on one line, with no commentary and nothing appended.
value=600 unit=rpm
